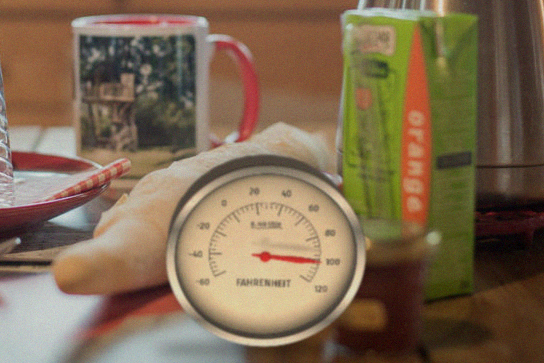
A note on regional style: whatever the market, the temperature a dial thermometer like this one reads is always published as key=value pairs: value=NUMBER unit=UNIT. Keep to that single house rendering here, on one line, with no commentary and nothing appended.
value=100 unit=°F
